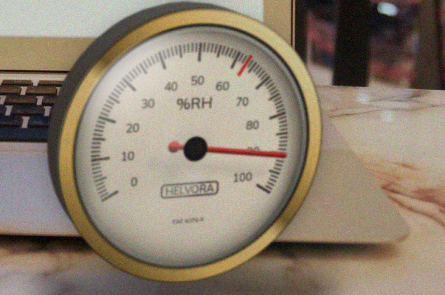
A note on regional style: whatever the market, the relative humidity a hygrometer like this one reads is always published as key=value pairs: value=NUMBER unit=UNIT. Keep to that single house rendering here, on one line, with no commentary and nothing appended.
value=90 unit=%
